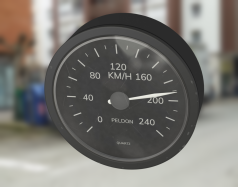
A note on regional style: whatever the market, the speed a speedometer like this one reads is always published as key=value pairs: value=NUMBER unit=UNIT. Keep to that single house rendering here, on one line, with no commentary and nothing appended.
value=190 unit=km/h
